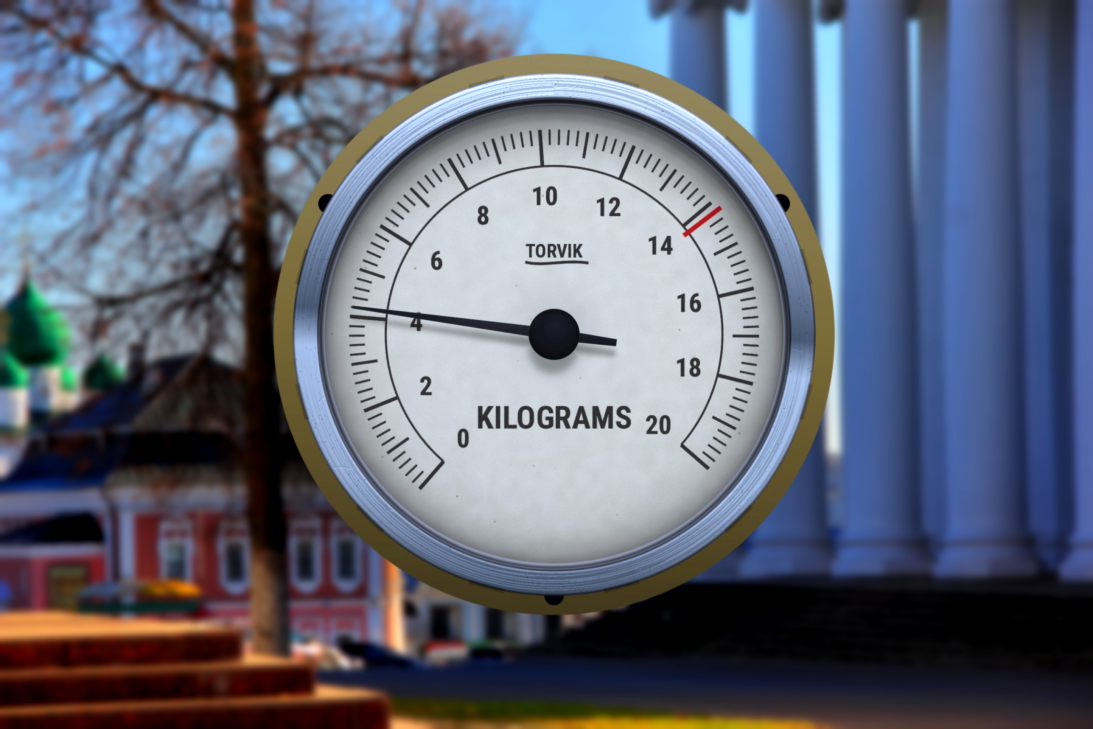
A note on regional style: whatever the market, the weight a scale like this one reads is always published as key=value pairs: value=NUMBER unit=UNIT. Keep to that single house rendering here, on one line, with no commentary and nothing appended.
value=4.2 unit=kg
